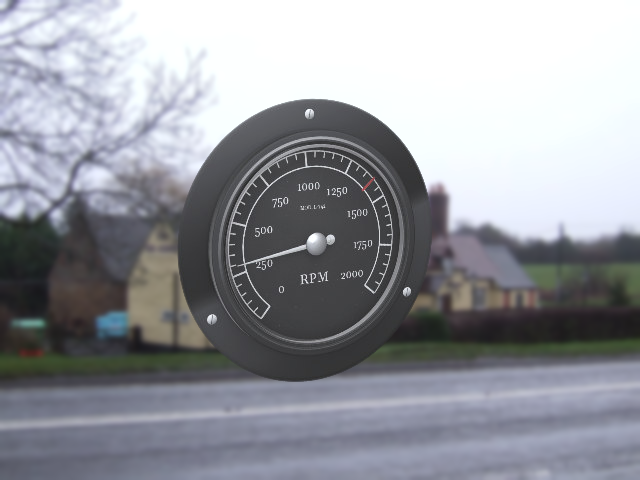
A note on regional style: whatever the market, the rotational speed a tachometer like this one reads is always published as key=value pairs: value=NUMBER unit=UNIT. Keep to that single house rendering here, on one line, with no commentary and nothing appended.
value=300 unit=rpm
